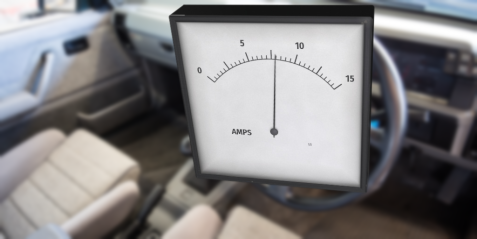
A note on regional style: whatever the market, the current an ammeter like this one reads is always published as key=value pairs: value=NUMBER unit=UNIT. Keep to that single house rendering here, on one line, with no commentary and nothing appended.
value=8 unit=A
